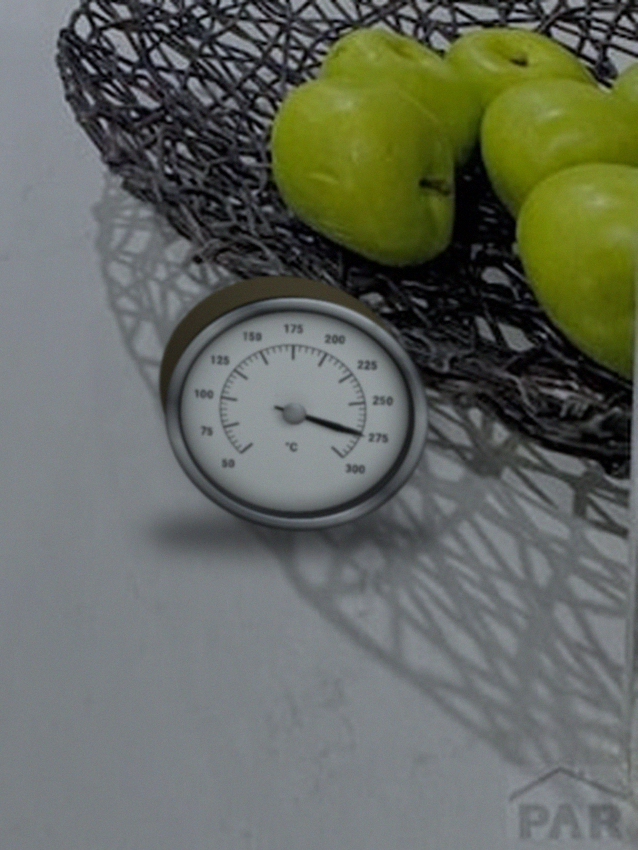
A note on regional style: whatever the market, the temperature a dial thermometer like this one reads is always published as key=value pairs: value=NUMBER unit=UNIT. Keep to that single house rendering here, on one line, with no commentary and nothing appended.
value=275 unit=°C
